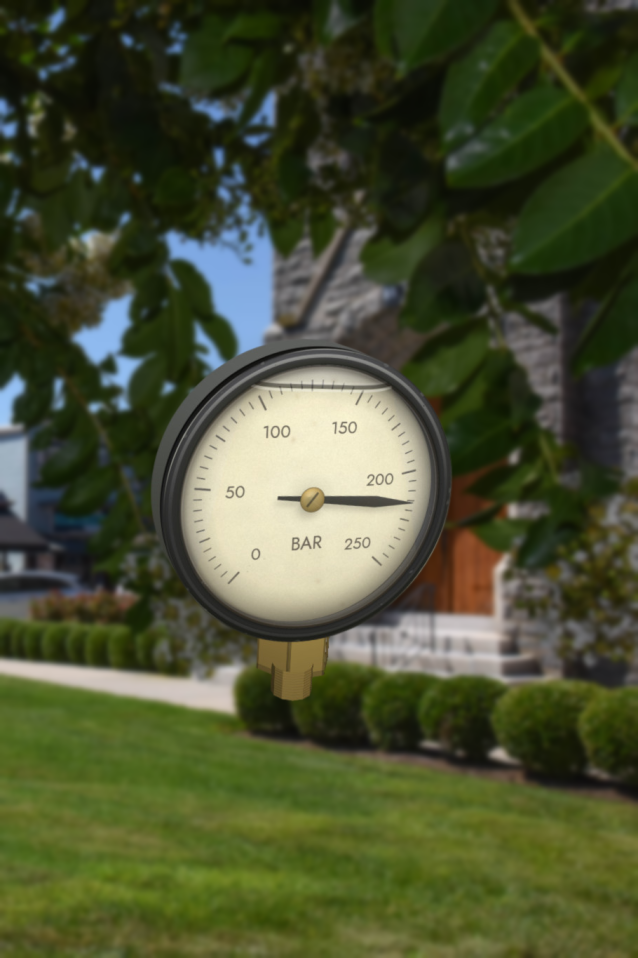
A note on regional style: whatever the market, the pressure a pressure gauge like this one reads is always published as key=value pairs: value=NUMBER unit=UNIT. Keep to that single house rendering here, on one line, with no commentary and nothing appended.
value=215 unit=bar
